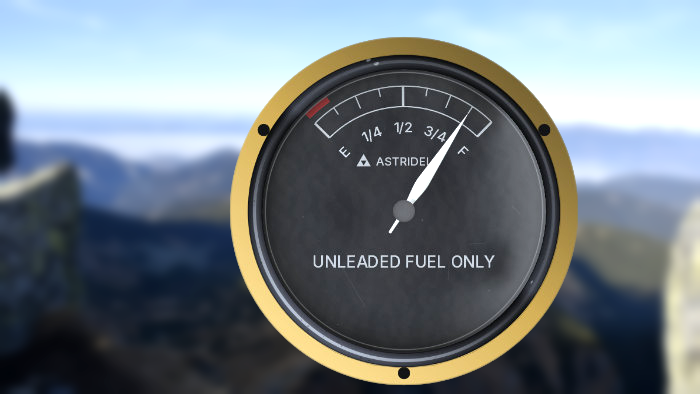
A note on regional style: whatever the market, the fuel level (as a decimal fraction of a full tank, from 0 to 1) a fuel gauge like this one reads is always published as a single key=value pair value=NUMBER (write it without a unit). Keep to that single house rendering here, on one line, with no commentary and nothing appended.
value=0.875
